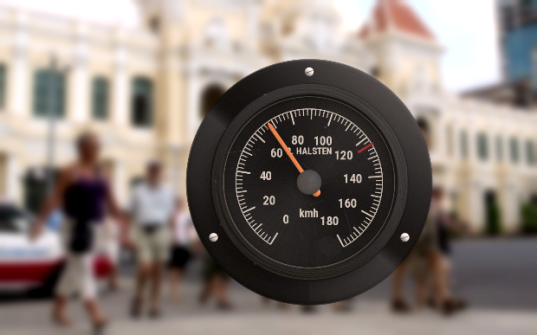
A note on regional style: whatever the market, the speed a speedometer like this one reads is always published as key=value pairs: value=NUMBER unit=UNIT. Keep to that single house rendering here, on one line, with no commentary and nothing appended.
value=68 unit=km/h
